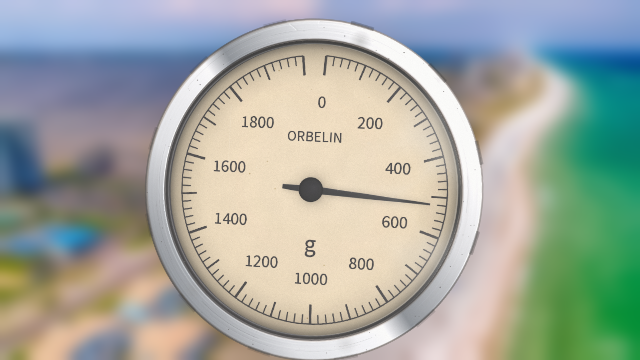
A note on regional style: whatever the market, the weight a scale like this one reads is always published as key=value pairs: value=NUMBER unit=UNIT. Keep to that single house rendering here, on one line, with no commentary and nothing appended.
value=520 unit=g
